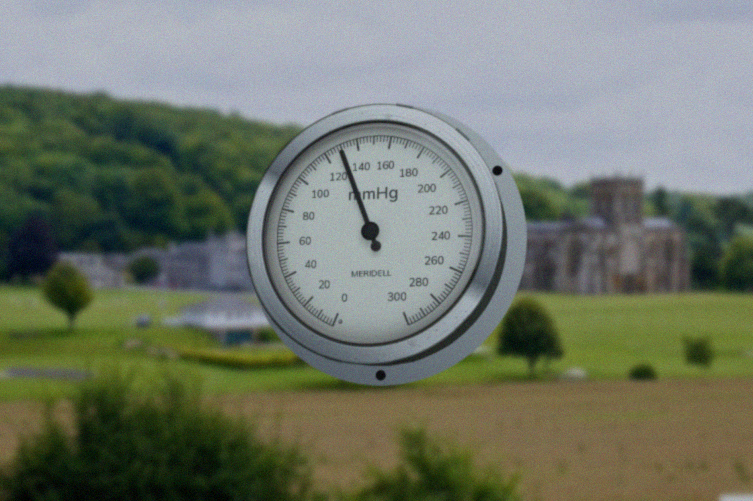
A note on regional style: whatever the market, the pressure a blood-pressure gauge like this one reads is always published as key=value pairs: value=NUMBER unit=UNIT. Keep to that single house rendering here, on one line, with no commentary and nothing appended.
value=130 unit=mmHg
